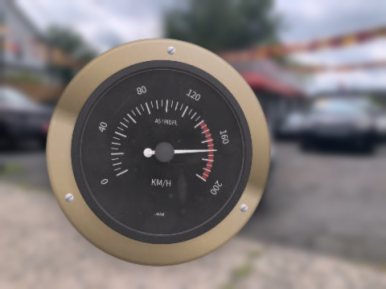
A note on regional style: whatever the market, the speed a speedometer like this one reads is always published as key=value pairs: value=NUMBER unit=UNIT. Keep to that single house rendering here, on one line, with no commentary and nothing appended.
value=170 unit=km/h
